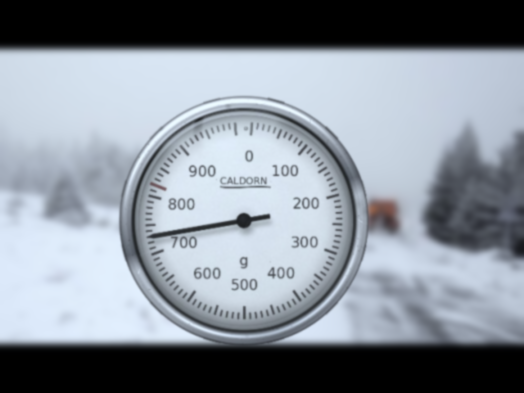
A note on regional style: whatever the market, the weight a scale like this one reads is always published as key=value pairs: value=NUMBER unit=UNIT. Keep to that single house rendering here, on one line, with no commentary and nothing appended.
value=730 unit=g
